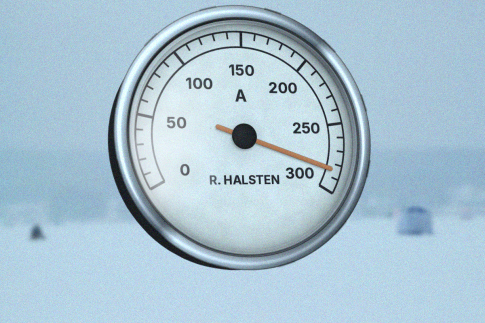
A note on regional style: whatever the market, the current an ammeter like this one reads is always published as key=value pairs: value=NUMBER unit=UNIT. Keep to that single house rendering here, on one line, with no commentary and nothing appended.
value=285 unit=A
